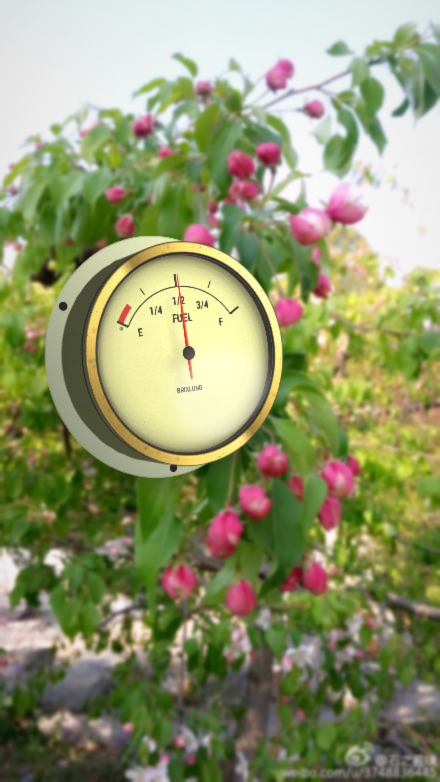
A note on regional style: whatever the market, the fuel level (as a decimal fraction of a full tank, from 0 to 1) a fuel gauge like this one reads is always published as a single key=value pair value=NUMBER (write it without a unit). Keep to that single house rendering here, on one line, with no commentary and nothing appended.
value=0.5
